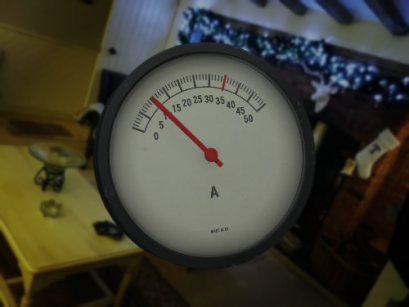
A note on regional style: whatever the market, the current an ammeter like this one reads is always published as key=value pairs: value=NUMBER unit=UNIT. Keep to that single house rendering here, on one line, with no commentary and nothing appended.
value=10 unit=A
